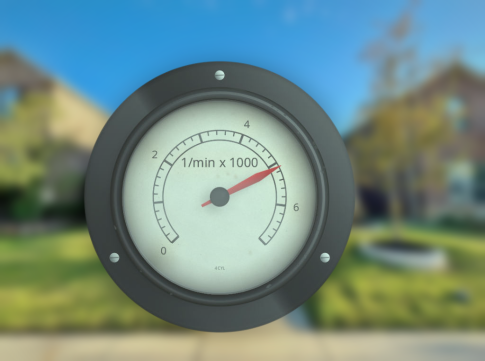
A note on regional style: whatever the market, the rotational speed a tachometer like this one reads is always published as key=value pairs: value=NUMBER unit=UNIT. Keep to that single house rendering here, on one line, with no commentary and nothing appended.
value=5100 unit=rpm
